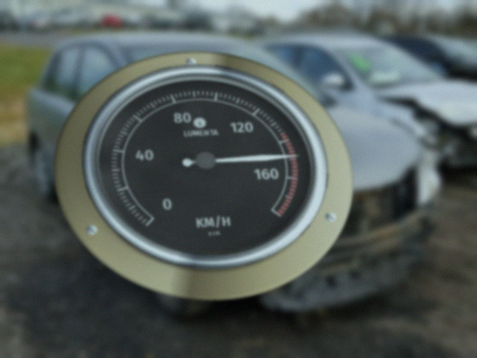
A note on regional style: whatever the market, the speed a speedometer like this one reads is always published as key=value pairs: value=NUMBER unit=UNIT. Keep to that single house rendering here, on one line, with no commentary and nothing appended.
value=150 unit=km/h
